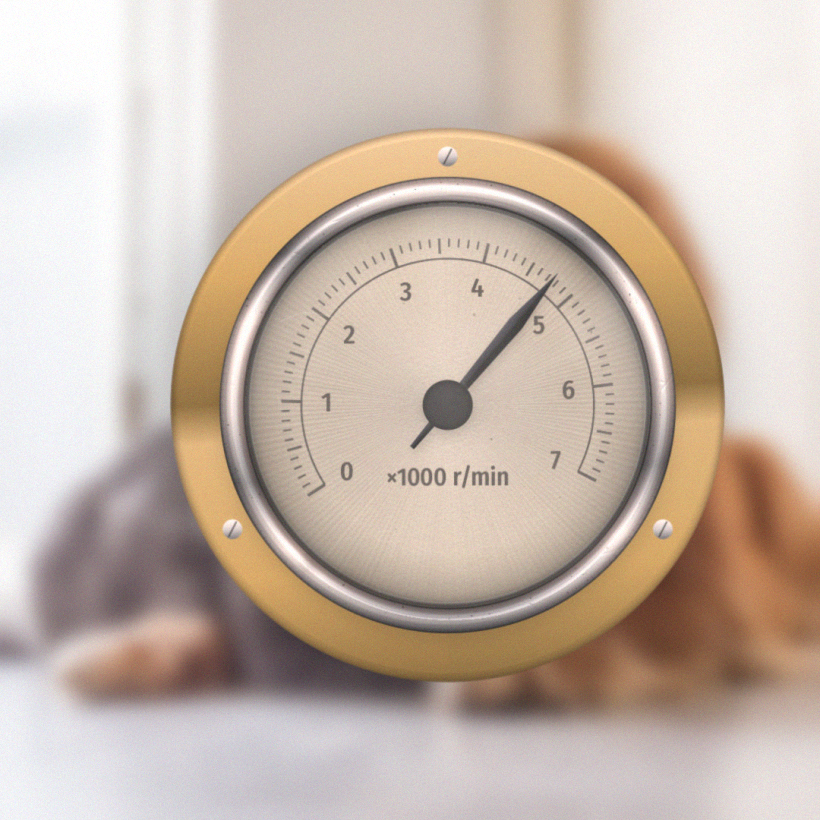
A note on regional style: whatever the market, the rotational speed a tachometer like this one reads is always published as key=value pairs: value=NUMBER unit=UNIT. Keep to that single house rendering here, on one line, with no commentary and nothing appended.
value=4750 unit=rpm
